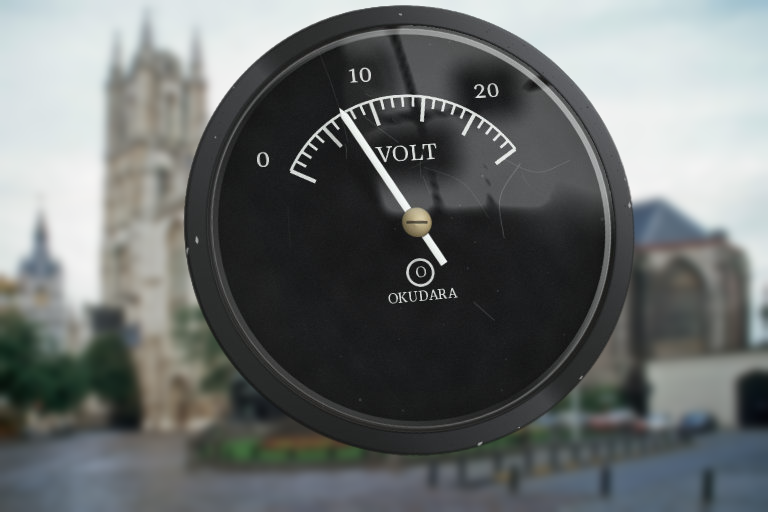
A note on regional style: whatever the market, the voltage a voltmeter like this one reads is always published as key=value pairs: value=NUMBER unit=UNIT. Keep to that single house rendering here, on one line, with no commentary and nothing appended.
value=7 unit=V
